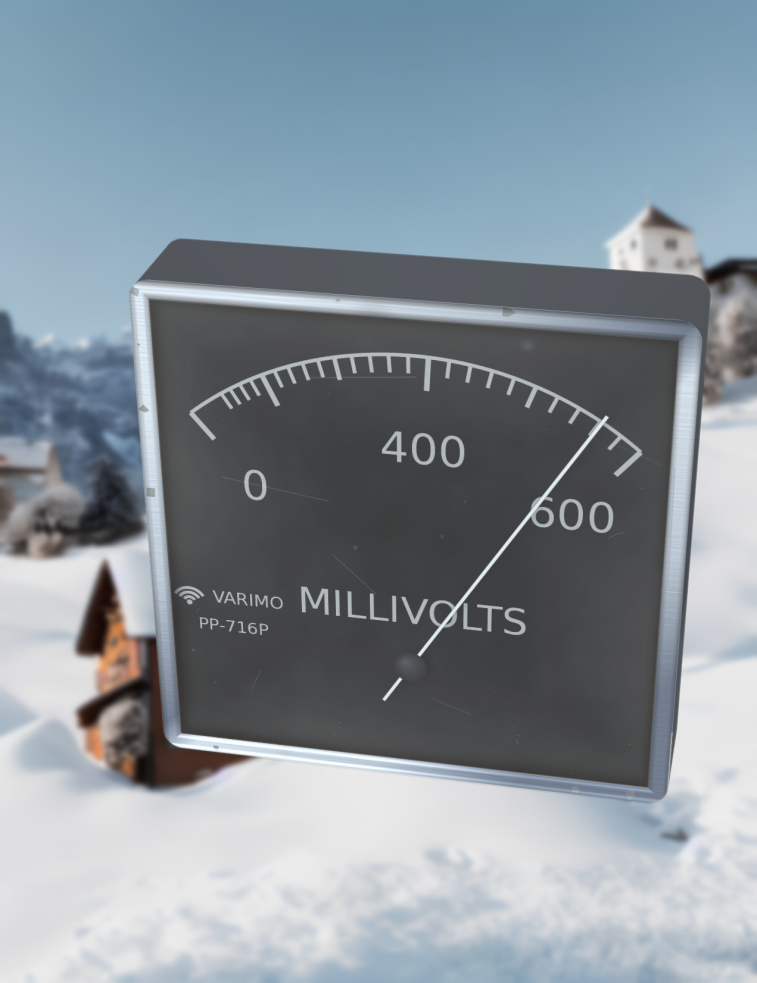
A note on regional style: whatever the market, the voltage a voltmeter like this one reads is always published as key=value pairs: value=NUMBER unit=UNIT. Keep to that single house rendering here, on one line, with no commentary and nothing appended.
value=560 unit=mV
